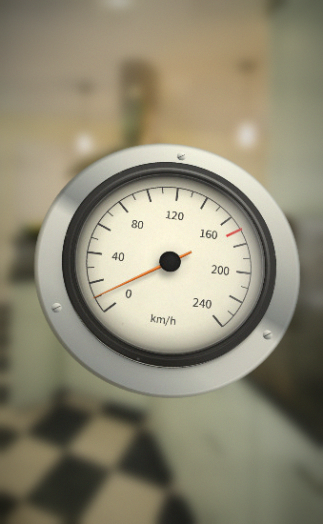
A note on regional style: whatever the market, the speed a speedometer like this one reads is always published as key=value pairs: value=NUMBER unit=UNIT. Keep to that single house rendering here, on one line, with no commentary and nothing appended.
value=10 unit=km/h
